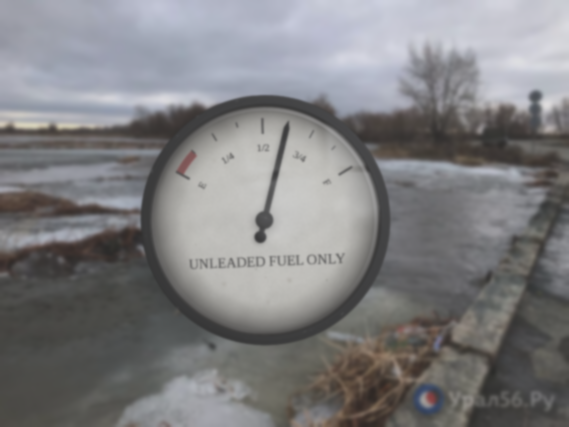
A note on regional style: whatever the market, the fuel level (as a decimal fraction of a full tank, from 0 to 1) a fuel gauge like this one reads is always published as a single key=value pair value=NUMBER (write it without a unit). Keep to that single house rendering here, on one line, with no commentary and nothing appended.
value=0.625
